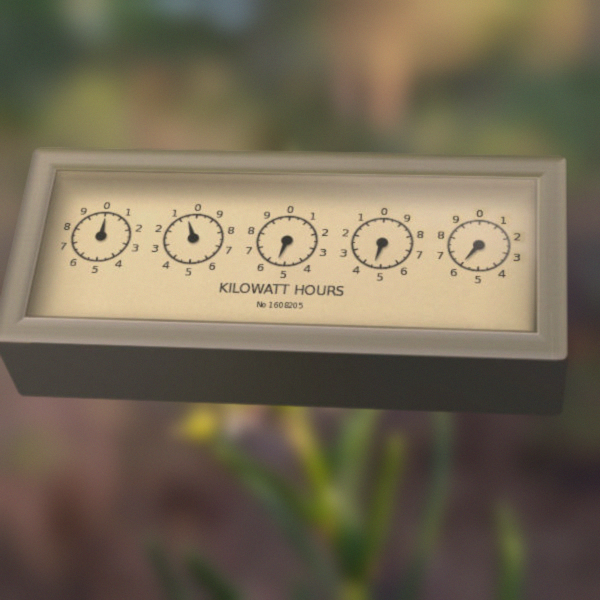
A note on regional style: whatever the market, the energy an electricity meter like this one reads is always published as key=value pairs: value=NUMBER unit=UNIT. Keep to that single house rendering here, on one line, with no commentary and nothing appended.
value=546 unit=kWh
